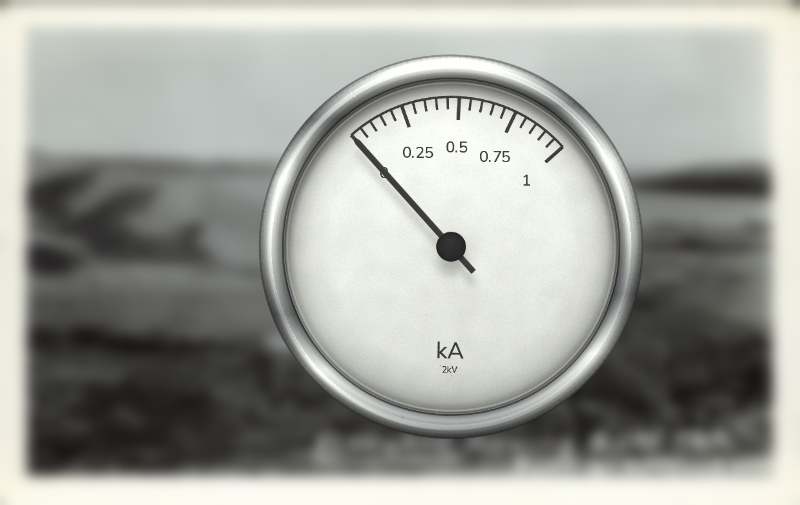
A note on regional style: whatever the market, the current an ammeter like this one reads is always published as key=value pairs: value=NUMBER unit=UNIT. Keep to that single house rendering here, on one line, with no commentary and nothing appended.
value=0 unit=kA
